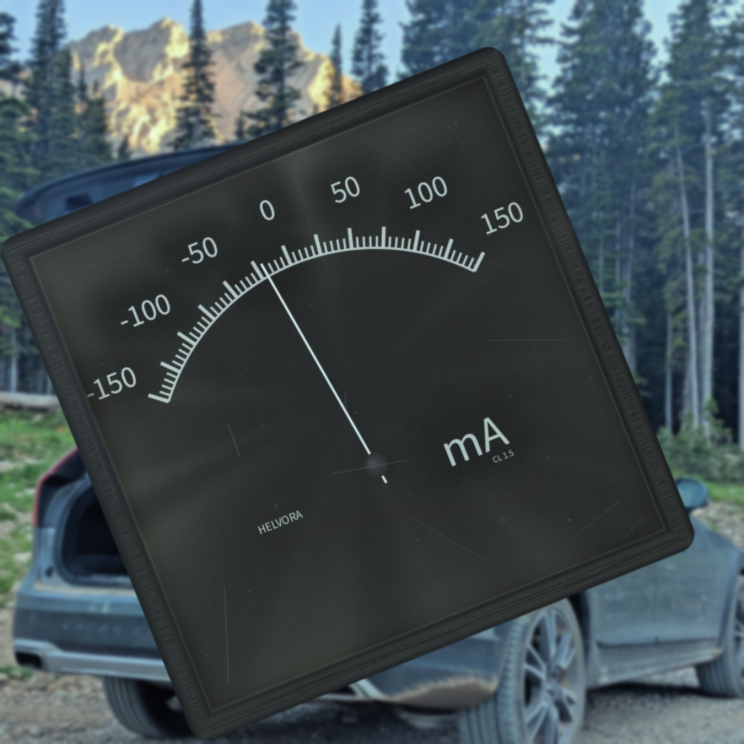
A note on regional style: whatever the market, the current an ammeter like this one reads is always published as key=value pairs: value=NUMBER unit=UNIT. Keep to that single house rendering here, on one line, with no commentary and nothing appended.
value=-20 unit=mA
